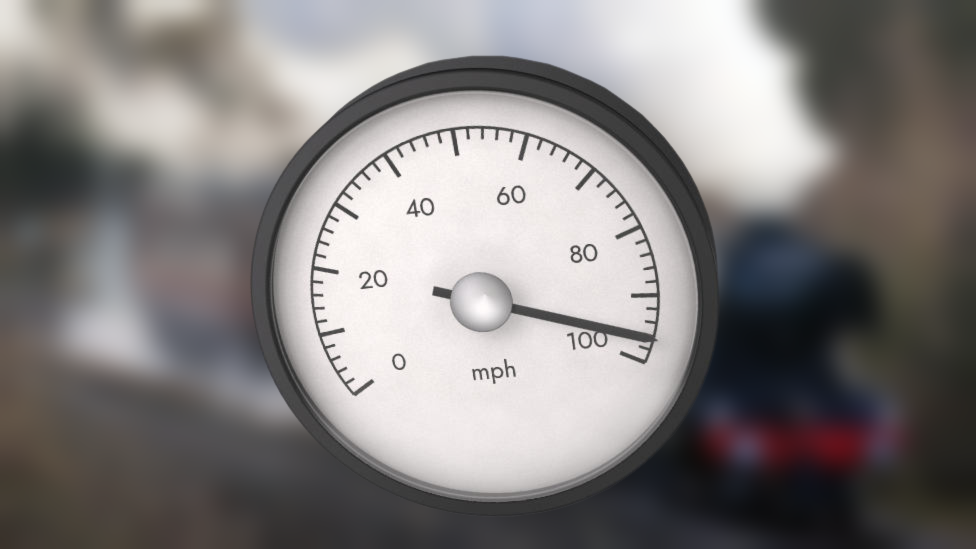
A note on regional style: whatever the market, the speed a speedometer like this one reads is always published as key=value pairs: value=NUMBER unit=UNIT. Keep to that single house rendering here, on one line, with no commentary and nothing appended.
value=96 unit=mph
